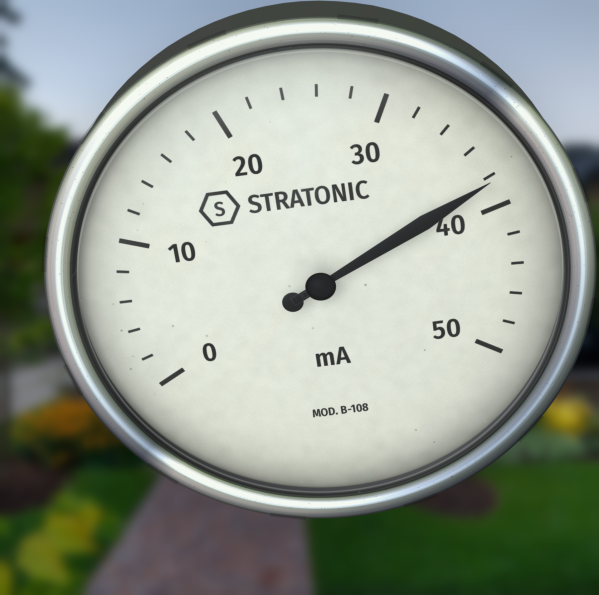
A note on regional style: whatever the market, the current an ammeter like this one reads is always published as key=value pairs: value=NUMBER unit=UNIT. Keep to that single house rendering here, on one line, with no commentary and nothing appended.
value=38 unit=mA
